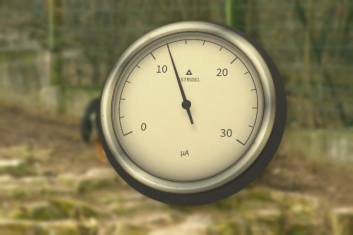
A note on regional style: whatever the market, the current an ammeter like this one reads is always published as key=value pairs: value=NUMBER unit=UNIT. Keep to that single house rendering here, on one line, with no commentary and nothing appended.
value=12 unit=µA
